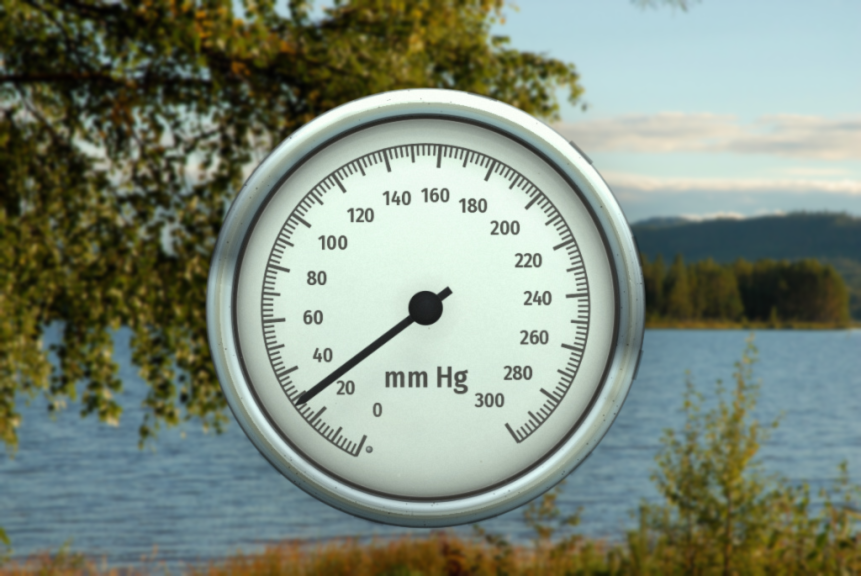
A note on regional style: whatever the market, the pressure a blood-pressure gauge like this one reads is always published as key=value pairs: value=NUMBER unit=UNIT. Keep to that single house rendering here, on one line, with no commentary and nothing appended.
value=28 unit=mmHg
